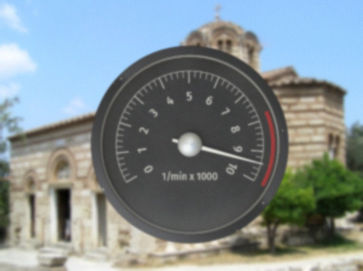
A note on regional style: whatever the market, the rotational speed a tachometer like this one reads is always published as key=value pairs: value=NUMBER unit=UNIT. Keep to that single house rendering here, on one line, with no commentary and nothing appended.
value=9400 unit=rpm
